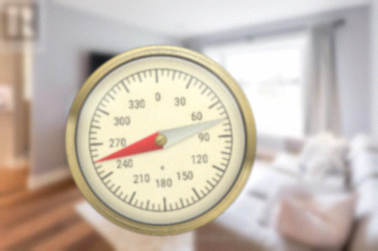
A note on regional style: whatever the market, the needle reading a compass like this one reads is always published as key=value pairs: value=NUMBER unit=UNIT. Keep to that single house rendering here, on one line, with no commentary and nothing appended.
value=255 unit=°
